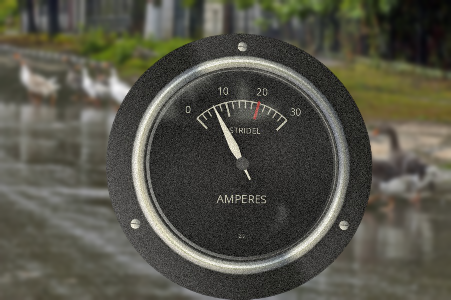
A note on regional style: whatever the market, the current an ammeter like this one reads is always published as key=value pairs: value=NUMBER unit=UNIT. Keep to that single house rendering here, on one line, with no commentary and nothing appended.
value=6 unit=A
